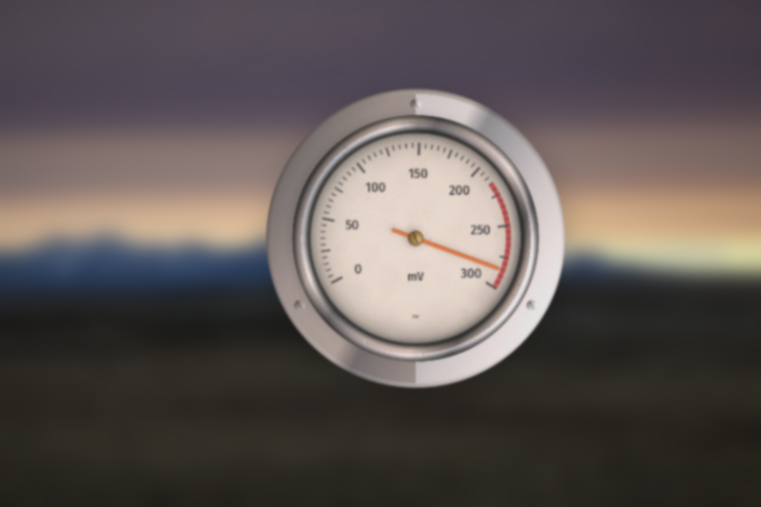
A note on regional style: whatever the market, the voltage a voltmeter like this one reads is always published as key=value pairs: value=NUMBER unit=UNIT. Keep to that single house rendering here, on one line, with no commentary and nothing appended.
value=285 unit=mV
